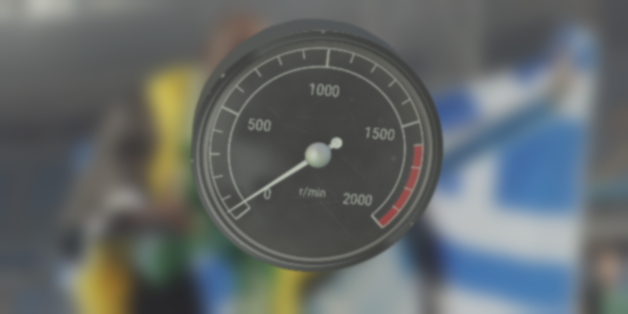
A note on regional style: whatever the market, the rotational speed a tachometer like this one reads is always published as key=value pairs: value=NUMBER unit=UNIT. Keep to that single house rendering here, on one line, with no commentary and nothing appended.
value=50 unit=rpm
